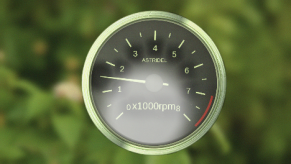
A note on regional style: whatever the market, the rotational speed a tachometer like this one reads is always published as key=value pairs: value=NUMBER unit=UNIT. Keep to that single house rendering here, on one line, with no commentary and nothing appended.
value=1500 unit=rpm
